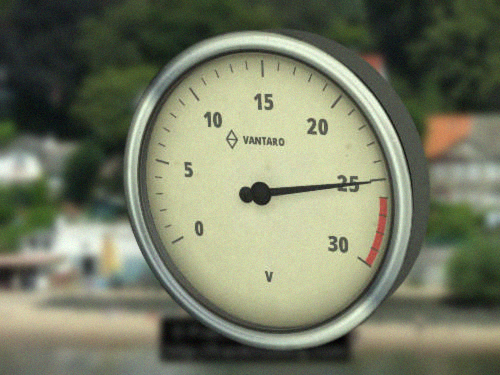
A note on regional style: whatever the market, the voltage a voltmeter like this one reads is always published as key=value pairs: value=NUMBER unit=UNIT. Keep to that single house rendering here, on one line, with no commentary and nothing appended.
value=25 unit=V
